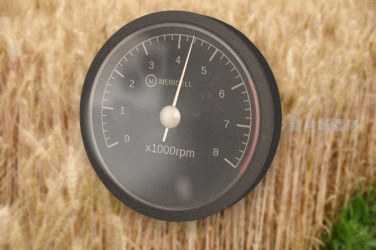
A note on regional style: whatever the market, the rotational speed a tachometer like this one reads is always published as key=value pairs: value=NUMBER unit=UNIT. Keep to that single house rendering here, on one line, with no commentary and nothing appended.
value=4400 unit=rpm
